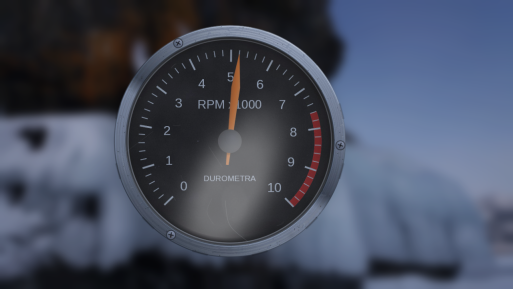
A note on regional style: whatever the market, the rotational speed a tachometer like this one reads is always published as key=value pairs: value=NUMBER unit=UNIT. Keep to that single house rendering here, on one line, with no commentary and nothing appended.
value=5200 unit=rpm
